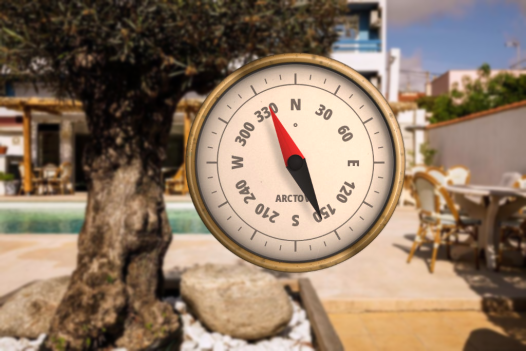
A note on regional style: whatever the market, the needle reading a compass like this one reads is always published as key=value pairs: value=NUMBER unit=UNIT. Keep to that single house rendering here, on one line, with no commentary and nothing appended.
value=335 unit=°
